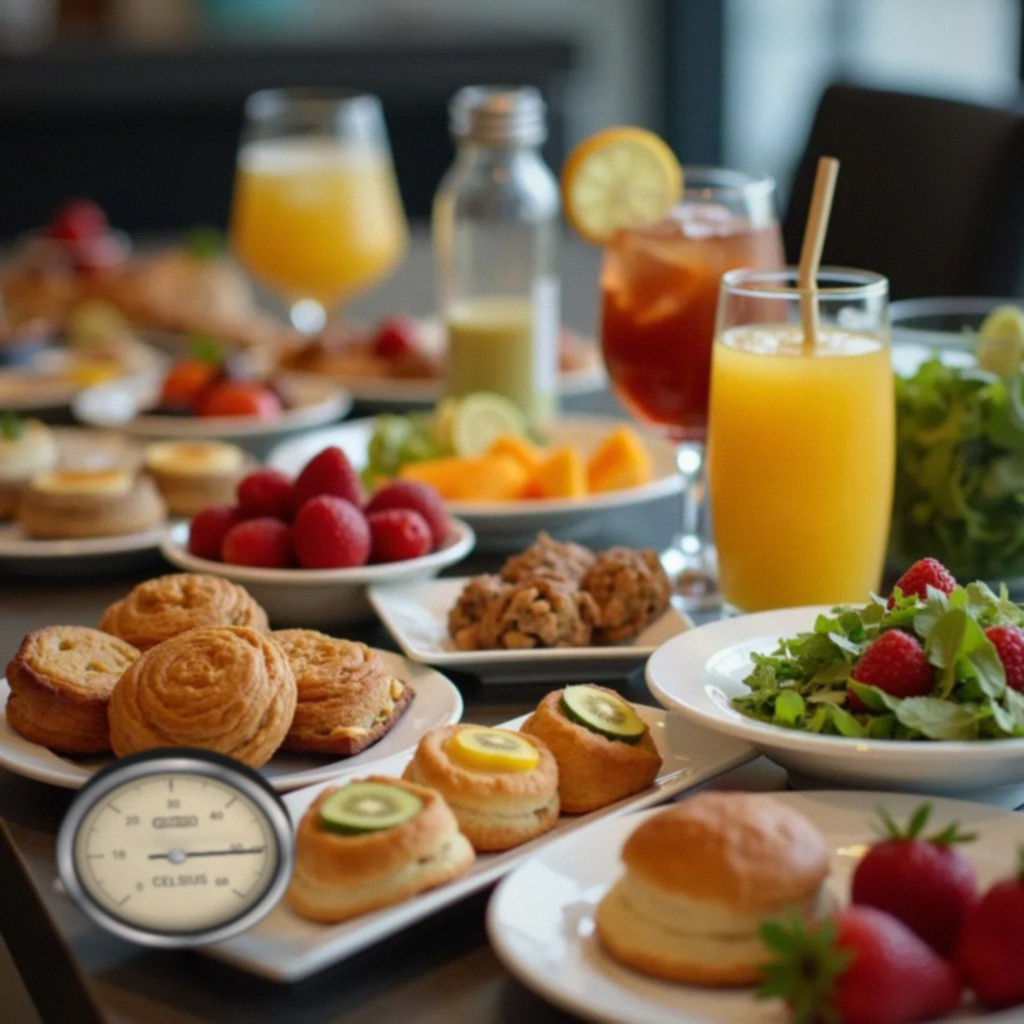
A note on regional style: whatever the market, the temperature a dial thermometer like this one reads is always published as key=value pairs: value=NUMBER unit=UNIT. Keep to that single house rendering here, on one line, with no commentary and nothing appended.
value=50 unit=°C
